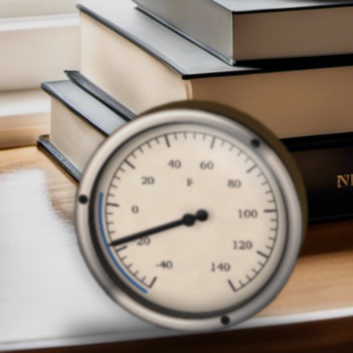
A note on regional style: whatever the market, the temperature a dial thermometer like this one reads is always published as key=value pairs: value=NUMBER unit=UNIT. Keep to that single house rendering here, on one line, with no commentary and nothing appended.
value=-16 unit=°F
